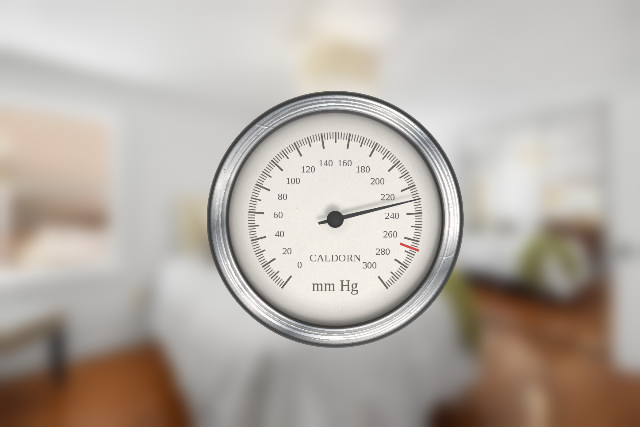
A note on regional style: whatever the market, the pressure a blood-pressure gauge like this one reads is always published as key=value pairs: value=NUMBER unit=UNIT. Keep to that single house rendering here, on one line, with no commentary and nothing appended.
value=230 unit=mmHg
